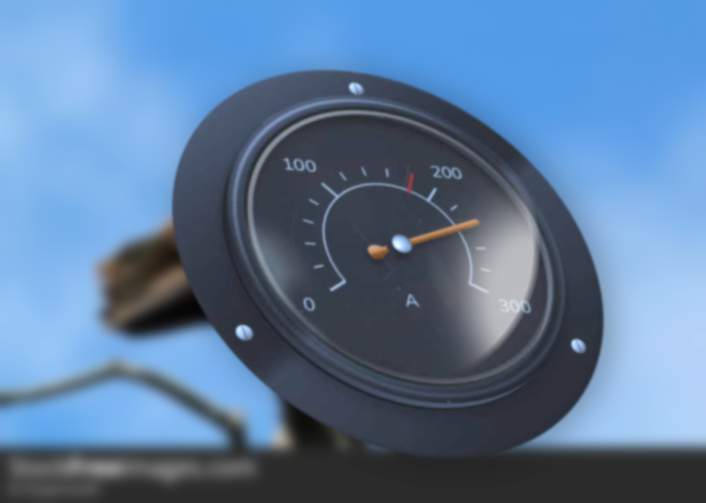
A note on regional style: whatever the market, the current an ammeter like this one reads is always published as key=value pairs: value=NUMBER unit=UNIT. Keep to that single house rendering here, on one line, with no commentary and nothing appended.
value=240 unit=A
